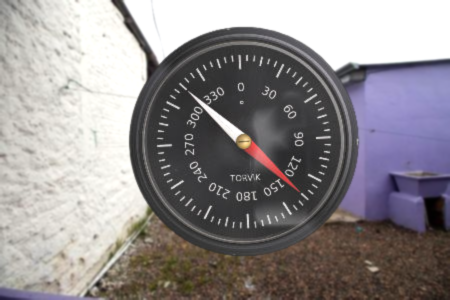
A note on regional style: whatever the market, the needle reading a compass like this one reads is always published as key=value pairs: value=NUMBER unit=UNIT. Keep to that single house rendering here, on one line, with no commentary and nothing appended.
value=135 unit=°
